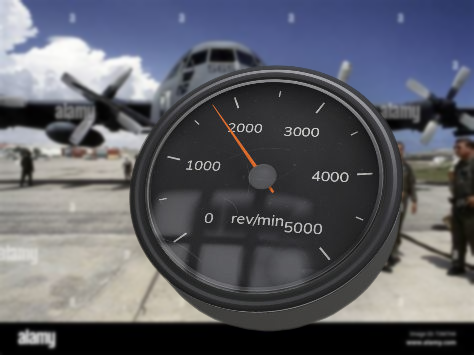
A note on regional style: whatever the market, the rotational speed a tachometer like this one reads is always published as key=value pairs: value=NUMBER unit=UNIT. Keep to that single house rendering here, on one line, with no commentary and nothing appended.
value=1750 unit=rpm
